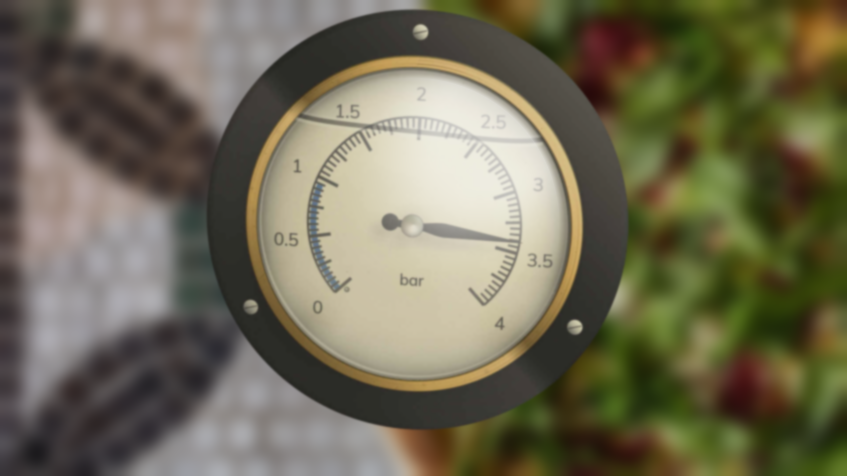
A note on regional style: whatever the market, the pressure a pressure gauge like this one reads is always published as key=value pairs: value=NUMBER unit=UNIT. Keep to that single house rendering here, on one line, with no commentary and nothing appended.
value=3.4 unit=bar
